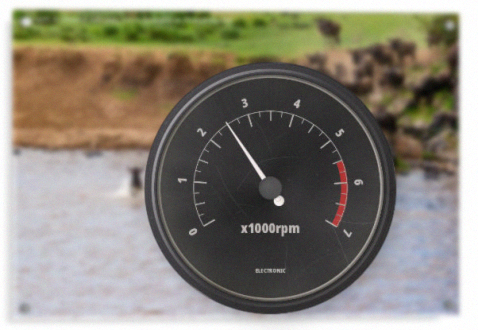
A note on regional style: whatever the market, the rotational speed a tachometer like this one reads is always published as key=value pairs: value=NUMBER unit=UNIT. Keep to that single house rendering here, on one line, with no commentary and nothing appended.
value=2500 unit=rpm
